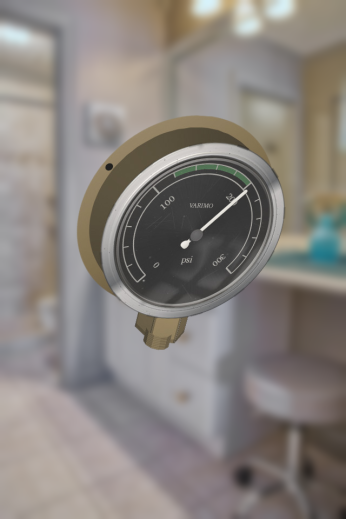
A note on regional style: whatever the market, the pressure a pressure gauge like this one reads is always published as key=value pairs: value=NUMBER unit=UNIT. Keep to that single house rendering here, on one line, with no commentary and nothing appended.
value=200 unit=psi
